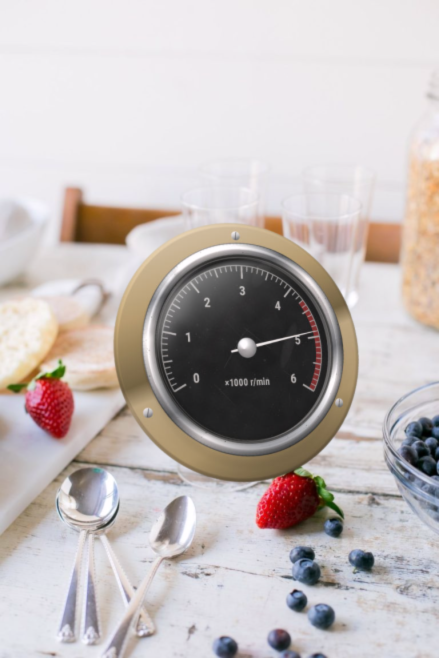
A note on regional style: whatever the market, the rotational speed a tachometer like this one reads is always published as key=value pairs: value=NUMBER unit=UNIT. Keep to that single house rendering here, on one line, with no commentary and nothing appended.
value=4900 unit=rpm
